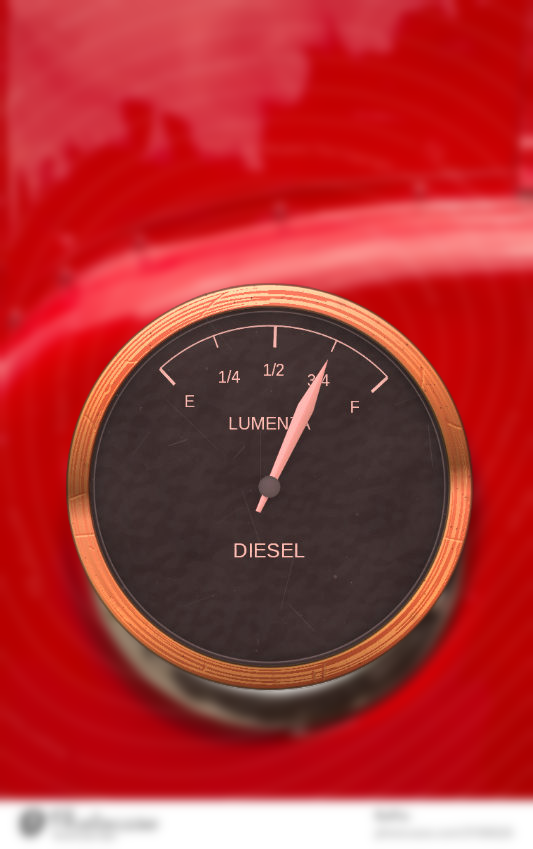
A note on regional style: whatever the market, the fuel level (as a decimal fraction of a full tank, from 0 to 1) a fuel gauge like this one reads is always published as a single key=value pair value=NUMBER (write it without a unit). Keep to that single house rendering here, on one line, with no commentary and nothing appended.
value=0.75
